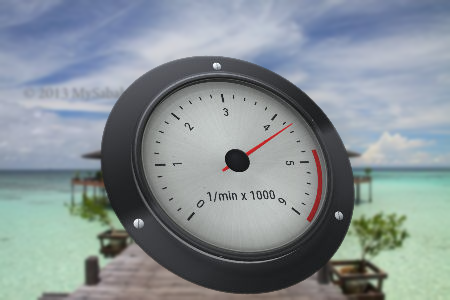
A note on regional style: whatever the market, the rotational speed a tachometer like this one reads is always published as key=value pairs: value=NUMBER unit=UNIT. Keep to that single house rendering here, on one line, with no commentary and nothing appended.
value=4300 unit=rpm
